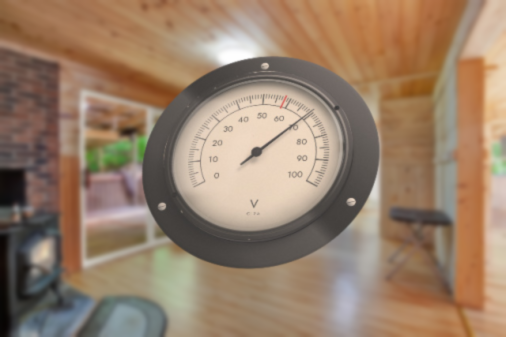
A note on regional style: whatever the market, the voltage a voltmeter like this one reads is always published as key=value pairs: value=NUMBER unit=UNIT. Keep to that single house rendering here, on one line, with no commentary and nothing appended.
value=70 unit=V
